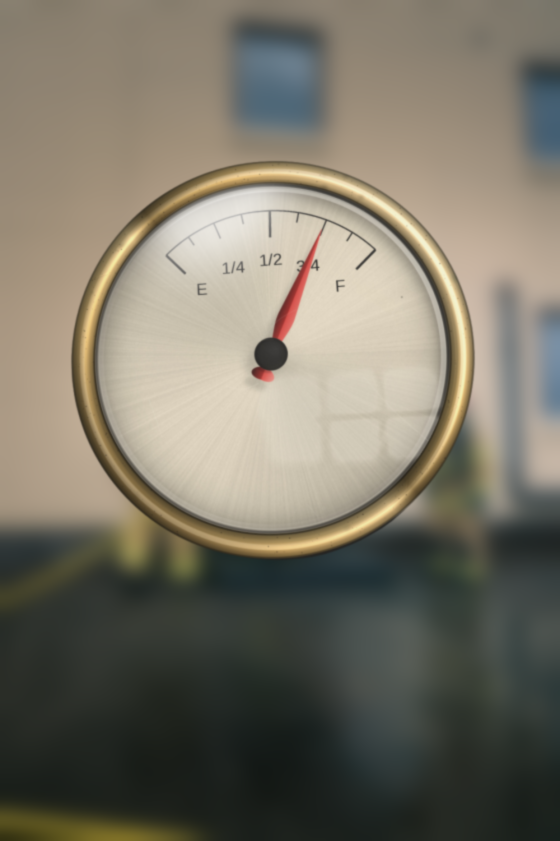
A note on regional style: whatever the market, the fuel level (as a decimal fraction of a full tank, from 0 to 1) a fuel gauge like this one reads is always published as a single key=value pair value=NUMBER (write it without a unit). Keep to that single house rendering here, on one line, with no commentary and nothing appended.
value=0.75
